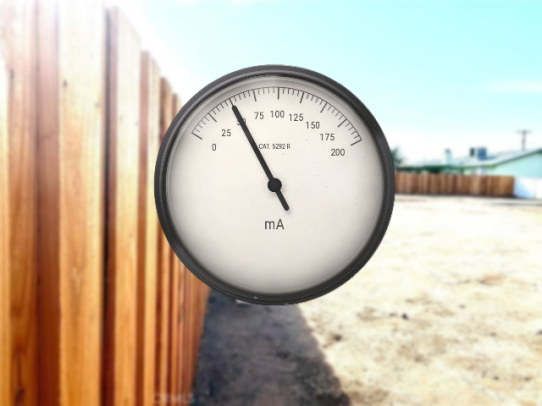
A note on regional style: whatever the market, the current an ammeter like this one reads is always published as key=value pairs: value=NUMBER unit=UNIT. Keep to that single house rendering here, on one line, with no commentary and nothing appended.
value=50 unit=mA
